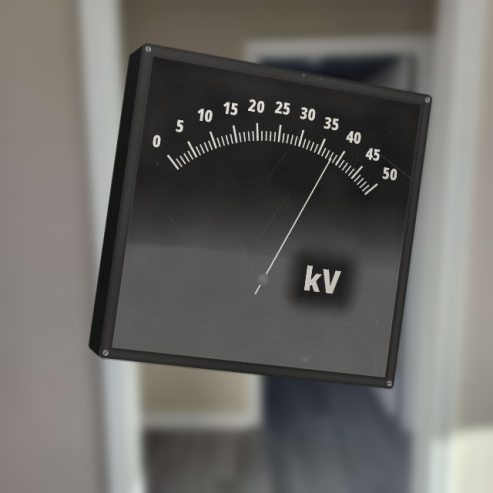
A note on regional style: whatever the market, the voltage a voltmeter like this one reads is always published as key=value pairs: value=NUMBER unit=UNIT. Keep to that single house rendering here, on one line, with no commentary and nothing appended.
value=38 unit=kV
